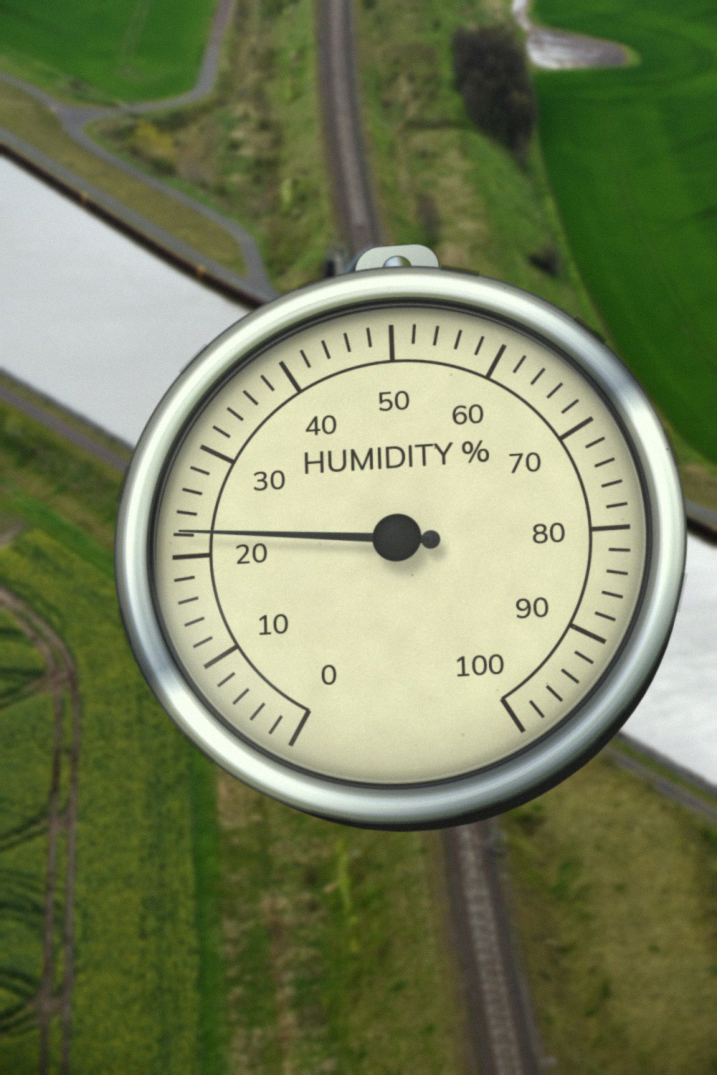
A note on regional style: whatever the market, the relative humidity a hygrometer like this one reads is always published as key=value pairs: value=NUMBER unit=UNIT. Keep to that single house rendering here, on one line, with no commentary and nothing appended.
value=22 unit=%
